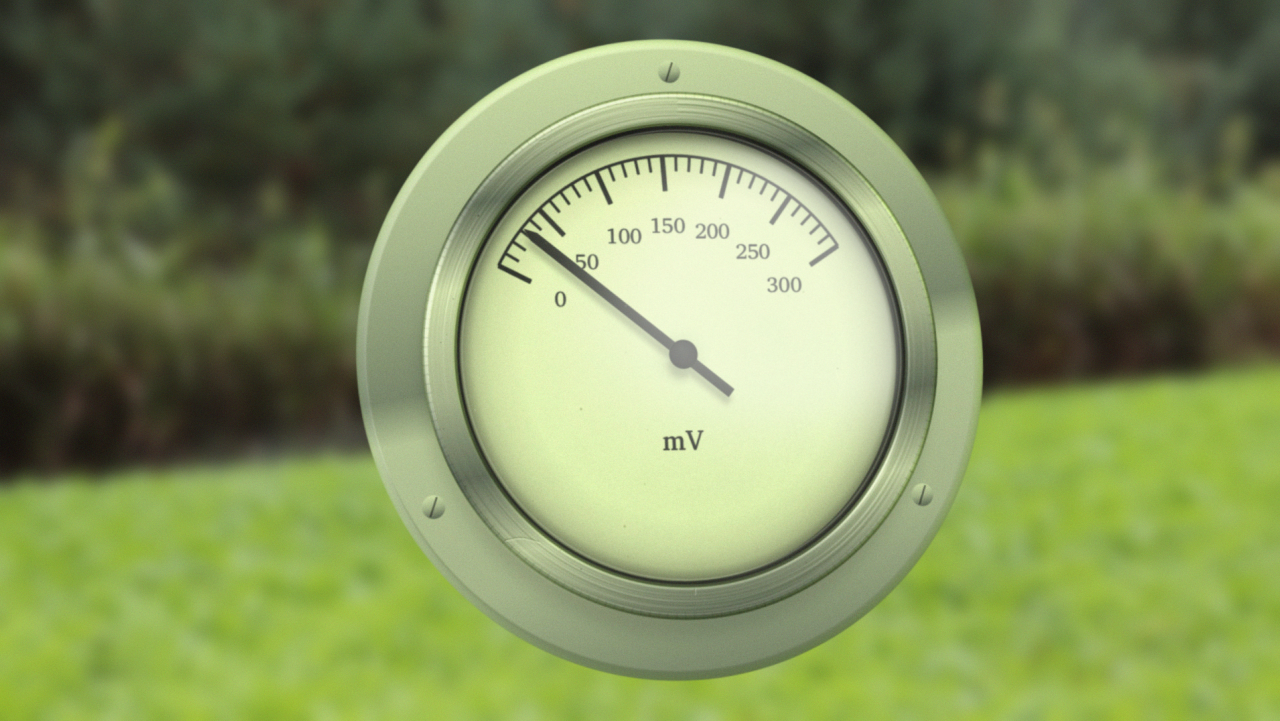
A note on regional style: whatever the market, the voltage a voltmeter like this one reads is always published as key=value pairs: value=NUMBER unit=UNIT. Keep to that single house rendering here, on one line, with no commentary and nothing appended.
value=30 unit=mV
